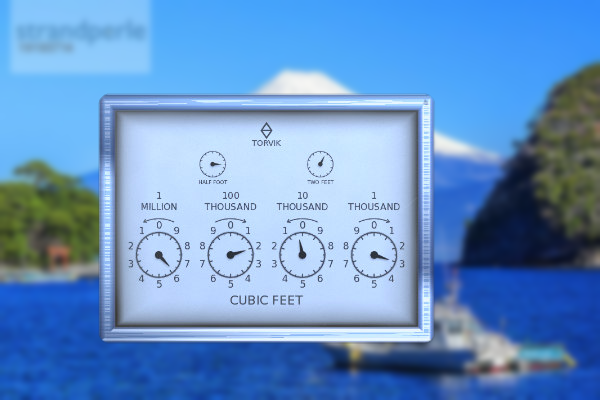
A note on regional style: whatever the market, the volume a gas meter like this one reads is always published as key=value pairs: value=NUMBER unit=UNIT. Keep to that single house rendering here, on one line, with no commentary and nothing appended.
value=620300 unit=ft³
